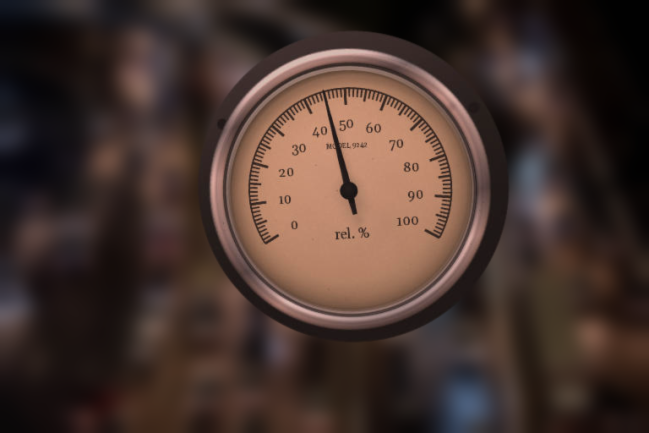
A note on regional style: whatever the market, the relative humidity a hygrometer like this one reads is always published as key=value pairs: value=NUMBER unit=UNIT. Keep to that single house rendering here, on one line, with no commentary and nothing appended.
value=45 unit=%
